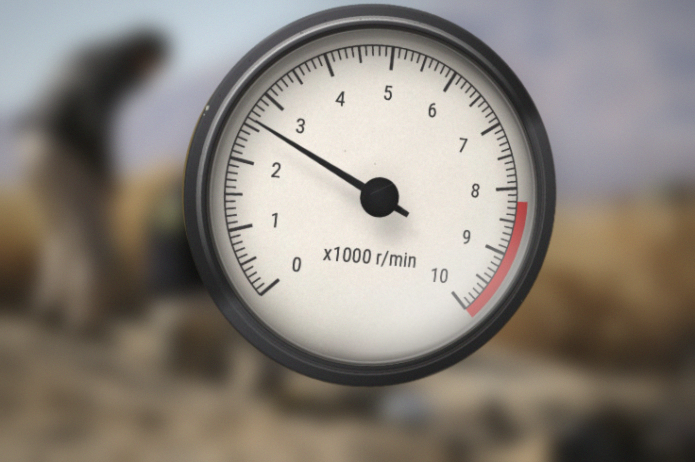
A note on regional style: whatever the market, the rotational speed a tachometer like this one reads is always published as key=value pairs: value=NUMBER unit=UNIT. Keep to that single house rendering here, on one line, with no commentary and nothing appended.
value=2600 unit=rpm
